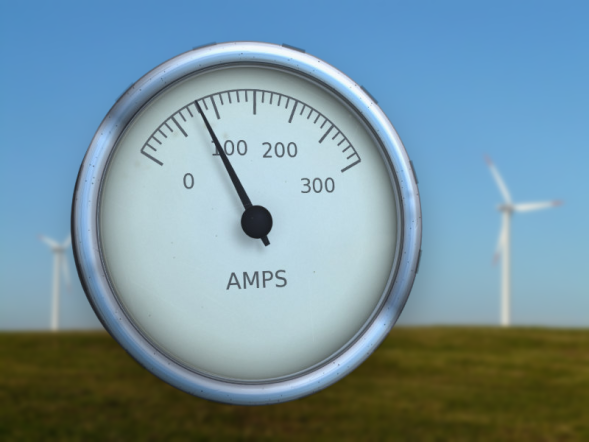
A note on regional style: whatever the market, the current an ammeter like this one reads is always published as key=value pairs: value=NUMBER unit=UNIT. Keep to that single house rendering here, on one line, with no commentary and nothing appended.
value=80 unit=A
